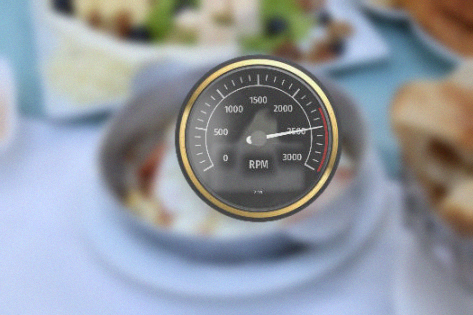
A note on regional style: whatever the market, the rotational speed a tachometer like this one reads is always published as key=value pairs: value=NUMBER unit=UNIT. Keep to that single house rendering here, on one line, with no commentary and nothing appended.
value=2500 unit=rpm
